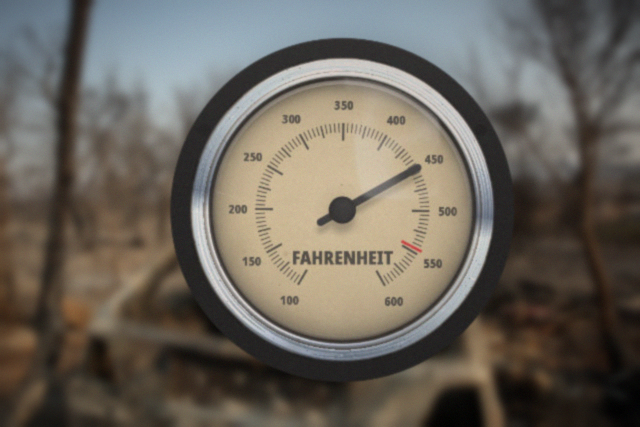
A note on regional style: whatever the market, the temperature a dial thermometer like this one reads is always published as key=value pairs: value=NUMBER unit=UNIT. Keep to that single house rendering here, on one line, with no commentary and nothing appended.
value=450 unit=°F
